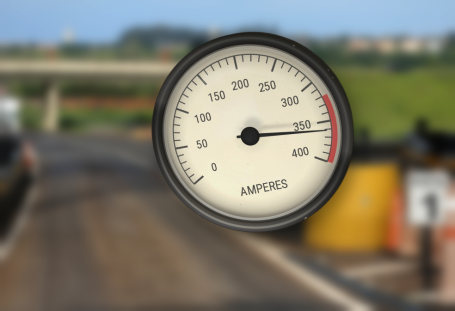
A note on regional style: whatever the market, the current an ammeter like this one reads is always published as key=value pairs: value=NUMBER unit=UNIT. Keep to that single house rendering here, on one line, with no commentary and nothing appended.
value=360 unit=A
